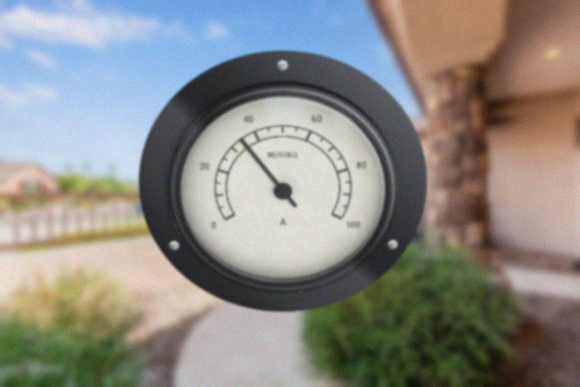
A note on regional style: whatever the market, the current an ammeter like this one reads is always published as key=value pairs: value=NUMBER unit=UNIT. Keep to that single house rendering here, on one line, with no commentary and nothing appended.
value=35 unit=A
